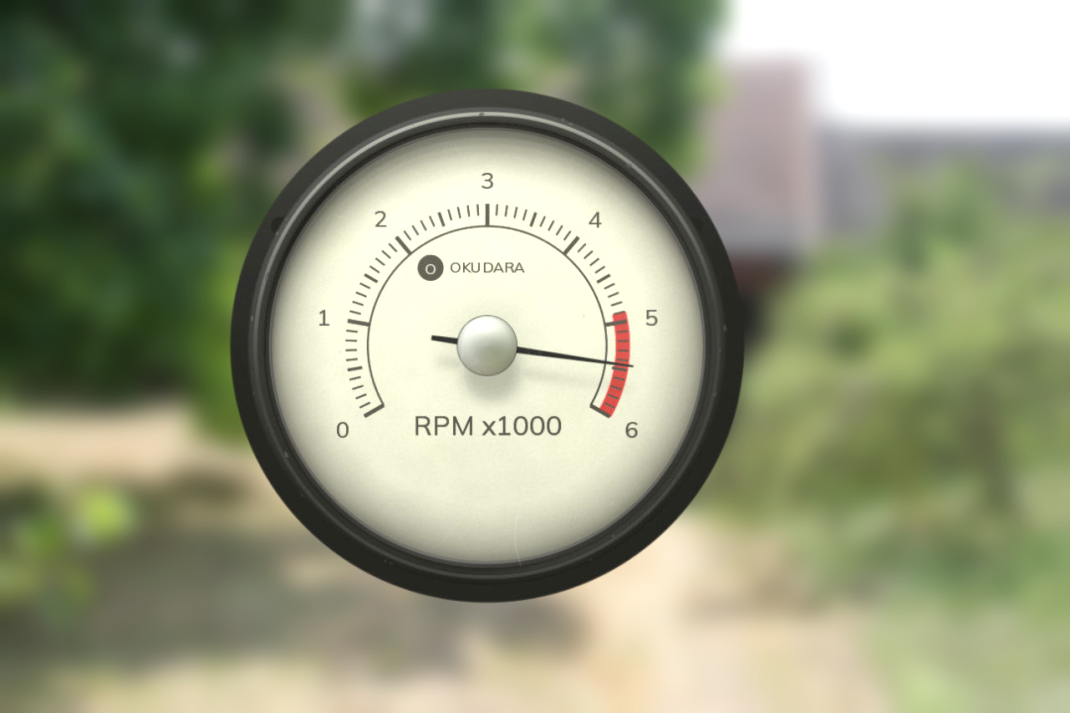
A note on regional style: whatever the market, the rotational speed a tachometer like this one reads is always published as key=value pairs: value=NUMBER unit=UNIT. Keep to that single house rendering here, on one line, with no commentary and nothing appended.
value=5450 unit=rpm
